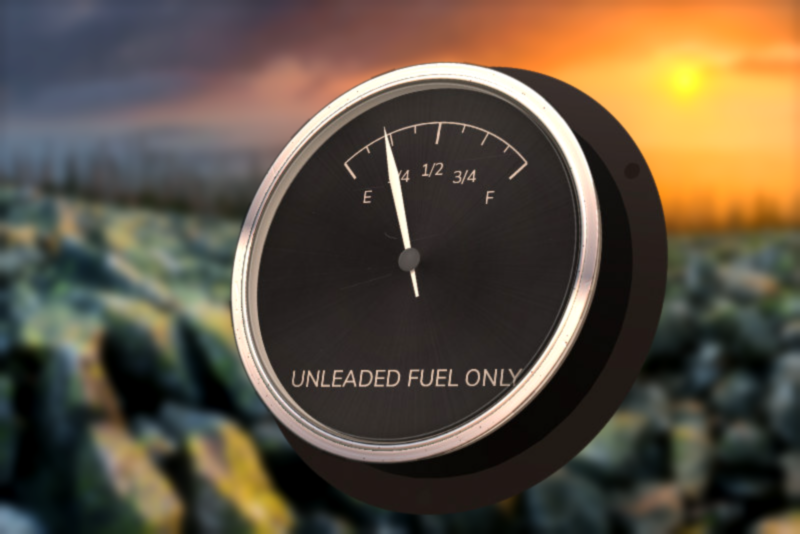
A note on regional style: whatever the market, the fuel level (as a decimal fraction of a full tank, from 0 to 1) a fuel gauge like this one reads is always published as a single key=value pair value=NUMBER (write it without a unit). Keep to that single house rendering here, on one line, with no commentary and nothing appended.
value=0.25
